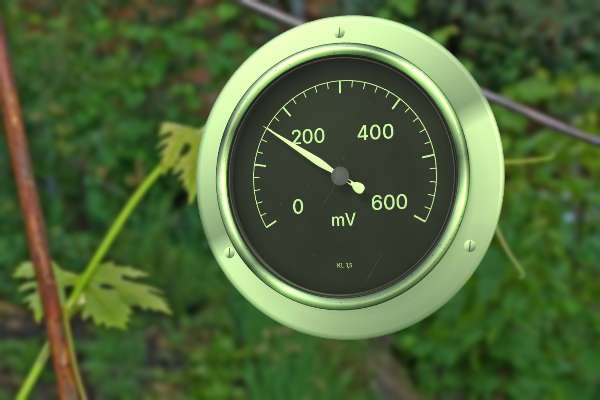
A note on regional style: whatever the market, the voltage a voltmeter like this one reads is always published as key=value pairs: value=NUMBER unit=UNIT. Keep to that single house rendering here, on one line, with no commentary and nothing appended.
value=160 unit=mV
